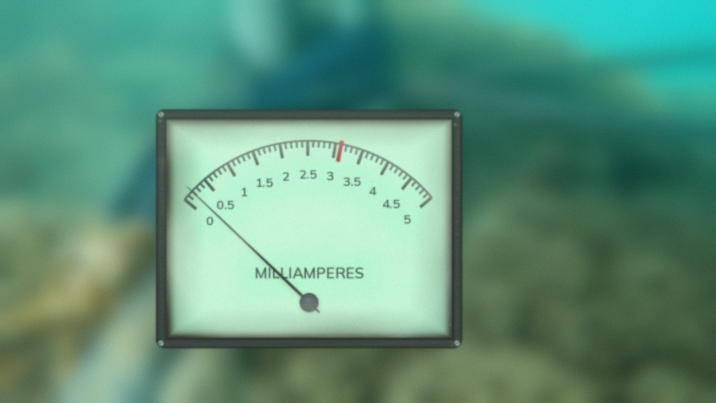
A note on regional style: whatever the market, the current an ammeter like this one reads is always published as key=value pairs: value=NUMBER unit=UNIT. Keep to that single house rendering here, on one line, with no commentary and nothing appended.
value=0.2 unit=mA
